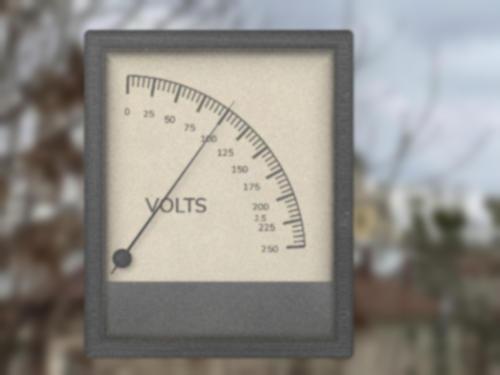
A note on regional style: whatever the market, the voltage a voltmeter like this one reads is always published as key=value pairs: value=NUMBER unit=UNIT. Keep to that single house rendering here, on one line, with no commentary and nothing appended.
value=100 unit=V
